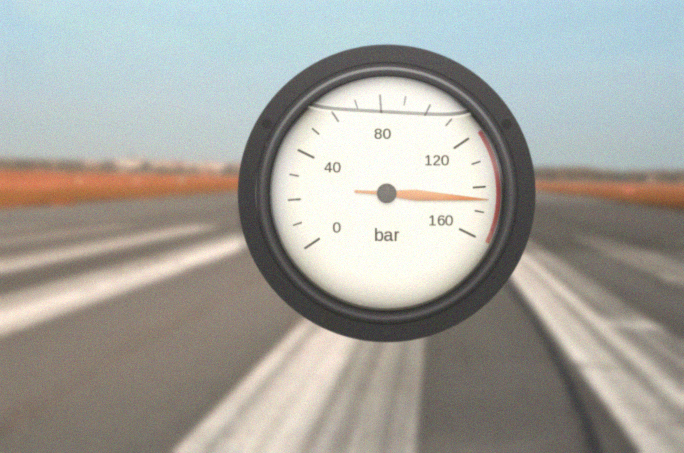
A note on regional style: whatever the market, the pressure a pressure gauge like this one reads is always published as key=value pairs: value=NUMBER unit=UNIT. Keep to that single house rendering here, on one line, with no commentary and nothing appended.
value=145 unit=bar
